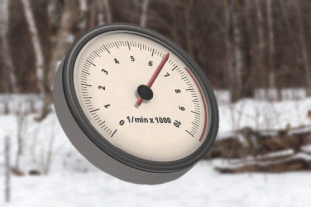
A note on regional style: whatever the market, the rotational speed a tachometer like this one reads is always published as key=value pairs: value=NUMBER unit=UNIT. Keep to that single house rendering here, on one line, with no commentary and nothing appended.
value=6500 unit=rpm
